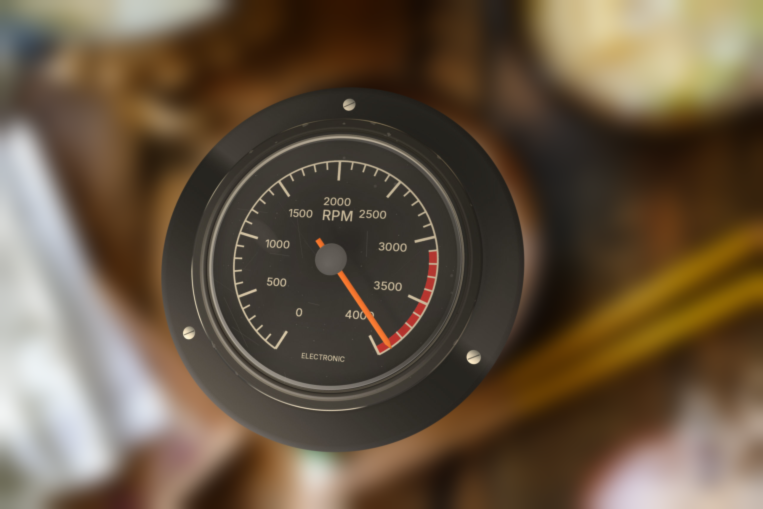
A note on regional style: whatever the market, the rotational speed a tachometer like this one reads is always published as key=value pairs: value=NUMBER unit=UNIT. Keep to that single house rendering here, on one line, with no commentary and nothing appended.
value=3900 unit=rpm
